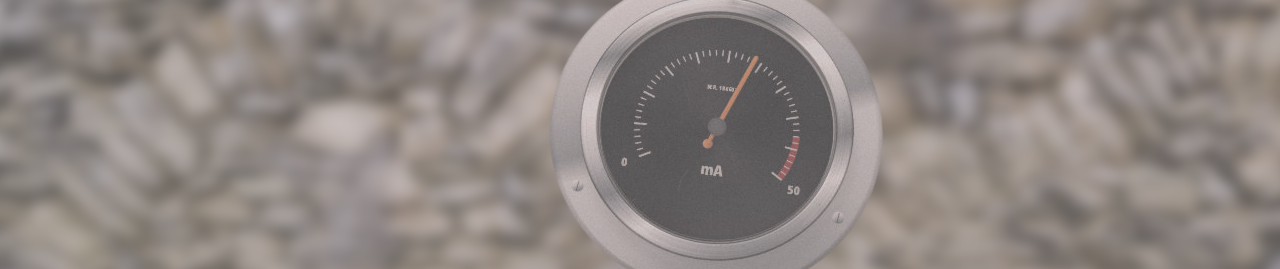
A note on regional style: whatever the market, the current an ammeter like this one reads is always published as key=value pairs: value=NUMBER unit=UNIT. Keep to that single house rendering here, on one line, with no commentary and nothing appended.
value=29 unit=mA
